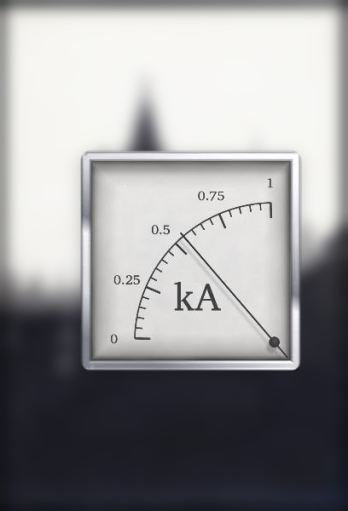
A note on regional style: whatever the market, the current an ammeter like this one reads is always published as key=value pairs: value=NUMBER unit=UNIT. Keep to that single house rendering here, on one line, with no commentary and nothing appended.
value=0.55 unit=kA
